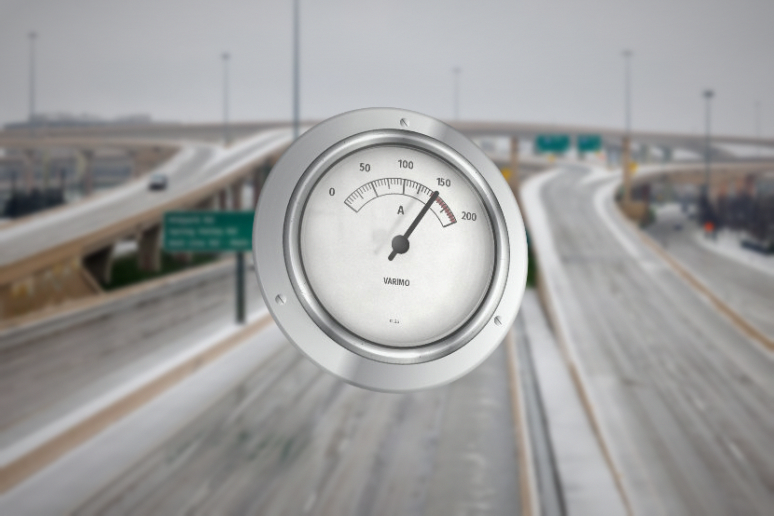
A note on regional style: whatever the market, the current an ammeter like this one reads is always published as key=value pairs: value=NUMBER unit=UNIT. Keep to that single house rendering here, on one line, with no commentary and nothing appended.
value=150 unit=A
